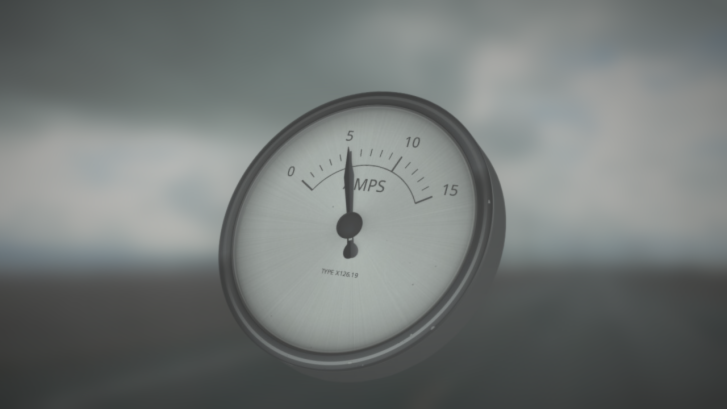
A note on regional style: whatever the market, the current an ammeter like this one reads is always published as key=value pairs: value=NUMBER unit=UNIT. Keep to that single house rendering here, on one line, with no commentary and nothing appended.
value=5 unit=A
